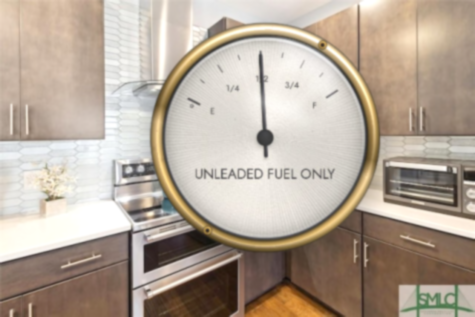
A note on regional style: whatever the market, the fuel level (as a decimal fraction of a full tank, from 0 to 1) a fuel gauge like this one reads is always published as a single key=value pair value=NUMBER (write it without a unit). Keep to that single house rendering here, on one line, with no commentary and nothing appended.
value=0.5
